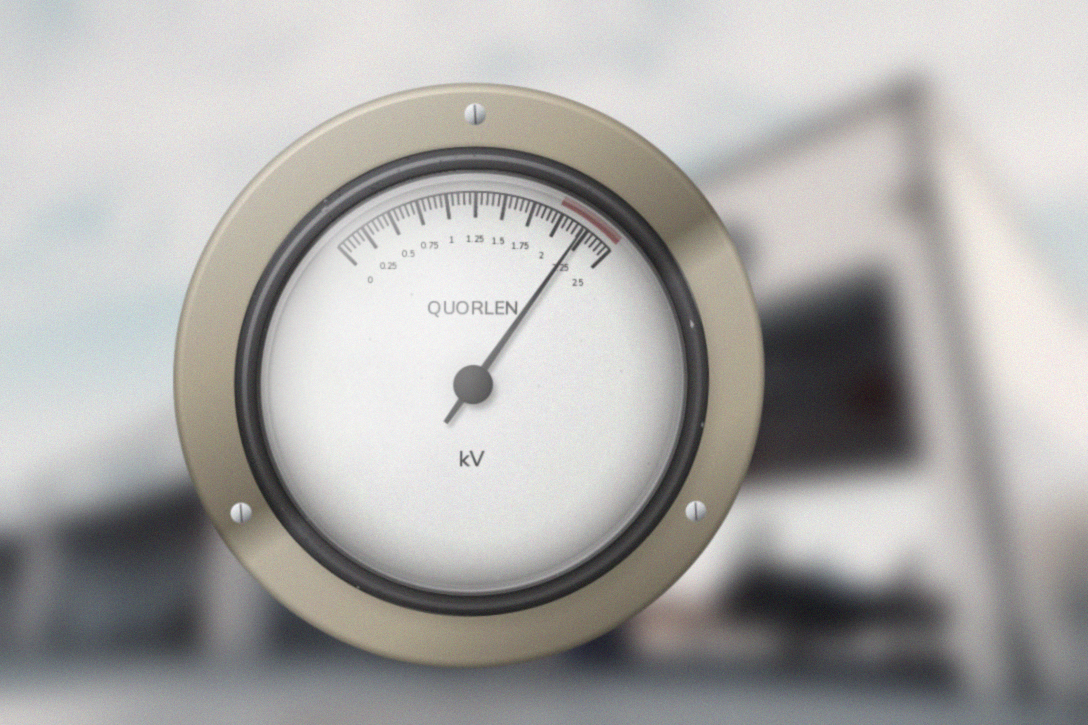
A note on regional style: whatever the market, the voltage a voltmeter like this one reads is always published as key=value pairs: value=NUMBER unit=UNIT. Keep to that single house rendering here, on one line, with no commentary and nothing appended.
value=2.2 unit=kV
